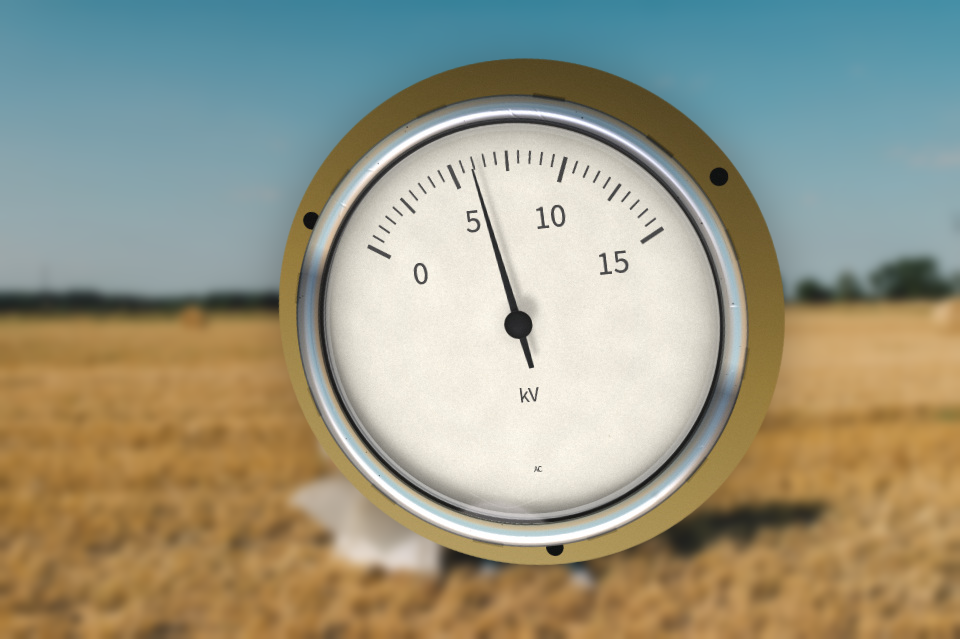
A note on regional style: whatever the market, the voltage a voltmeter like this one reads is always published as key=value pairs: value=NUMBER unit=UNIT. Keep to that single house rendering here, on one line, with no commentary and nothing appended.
value=6 unit=kV
